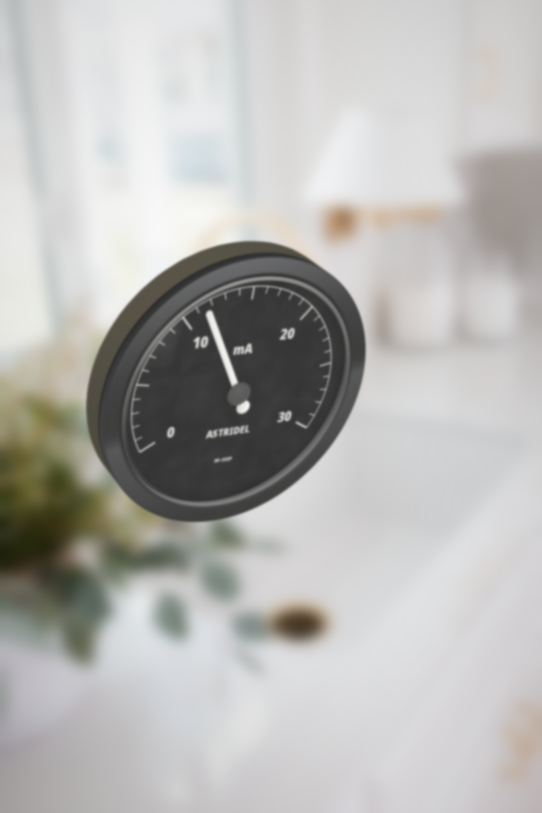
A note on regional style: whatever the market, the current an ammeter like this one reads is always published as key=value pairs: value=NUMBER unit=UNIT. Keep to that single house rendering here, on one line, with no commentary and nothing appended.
value=11.5 unit=mA
